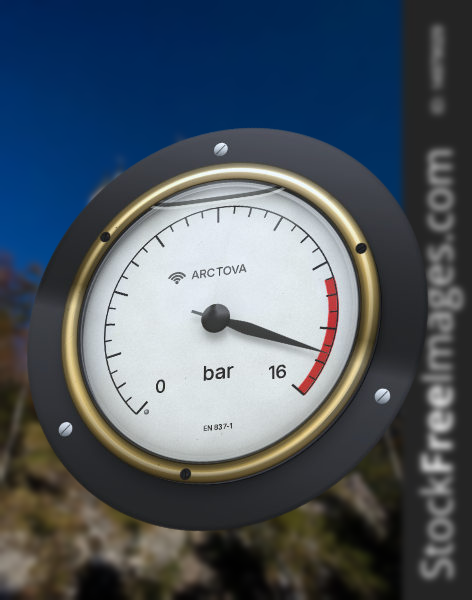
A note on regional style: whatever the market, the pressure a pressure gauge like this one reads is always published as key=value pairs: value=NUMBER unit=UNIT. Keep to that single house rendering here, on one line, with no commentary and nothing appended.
value=14.75 unit=bar
